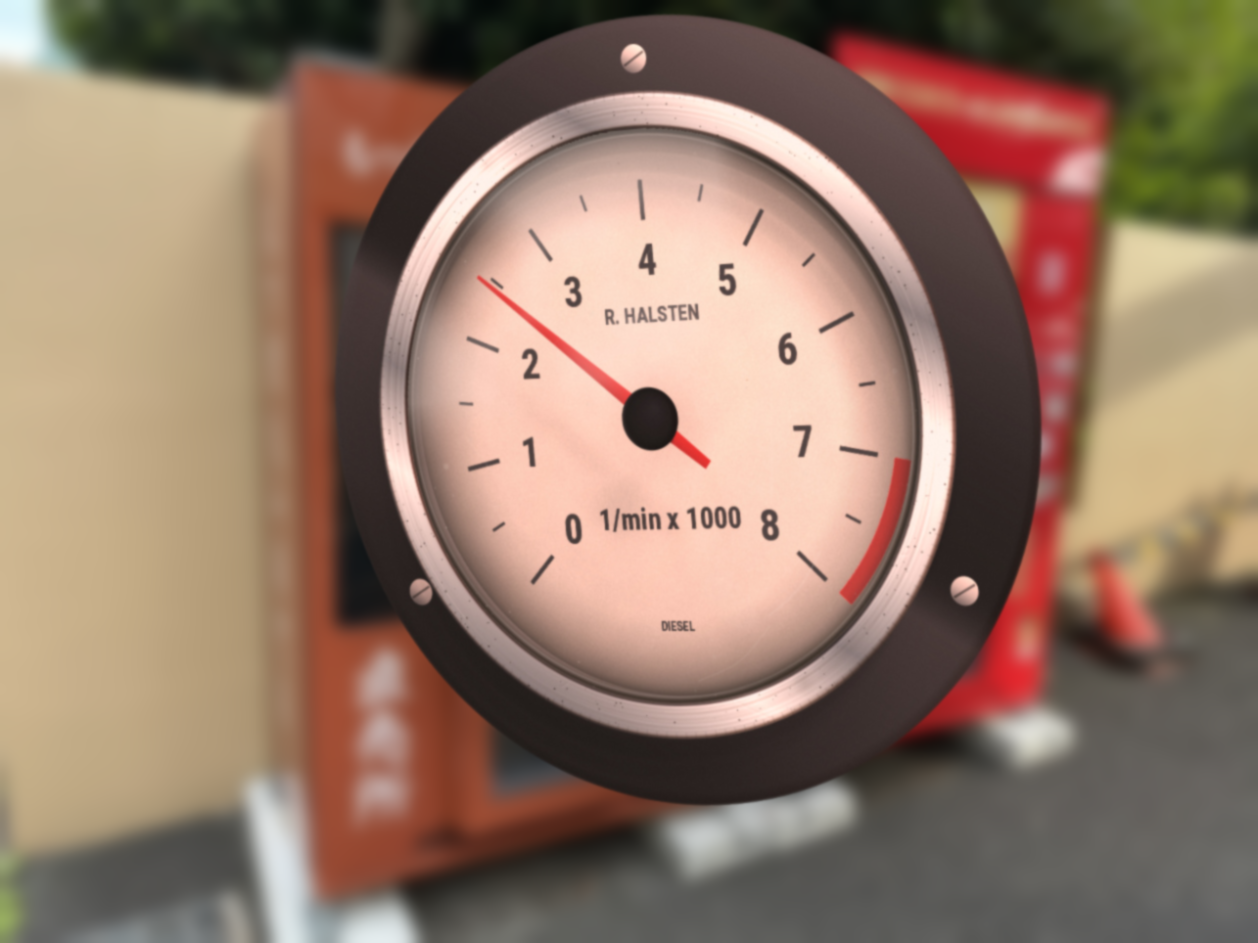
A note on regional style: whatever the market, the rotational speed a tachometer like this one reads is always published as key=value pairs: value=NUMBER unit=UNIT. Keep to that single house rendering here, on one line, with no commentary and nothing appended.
value=2500 unit=rpm
